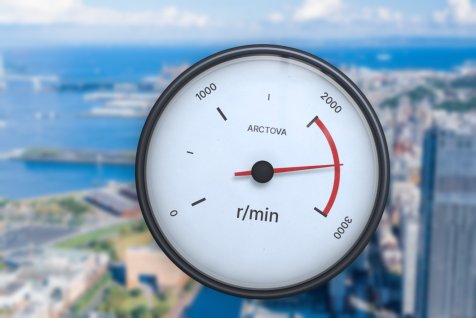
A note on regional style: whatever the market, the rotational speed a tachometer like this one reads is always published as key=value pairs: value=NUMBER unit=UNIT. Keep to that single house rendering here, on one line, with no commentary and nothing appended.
value=2500 unit=rpm
